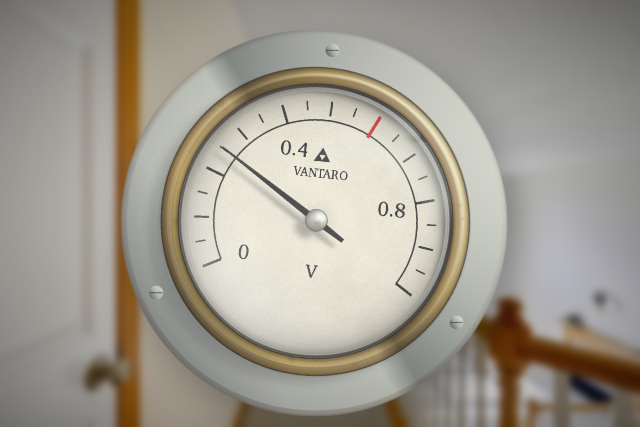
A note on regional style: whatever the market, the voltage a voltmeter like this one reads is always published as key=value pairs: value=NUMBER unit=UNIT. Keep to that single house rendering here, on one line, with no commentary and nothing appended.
value=0.25 unit=V
